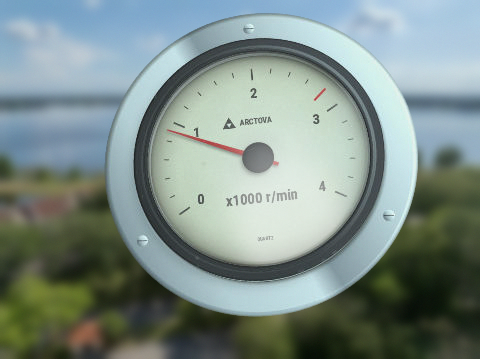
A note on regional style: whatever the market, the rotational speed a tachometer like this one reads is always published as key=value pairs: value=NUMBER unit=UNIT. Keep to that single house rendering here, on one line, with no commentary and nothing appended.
value=900 unit=rpm
